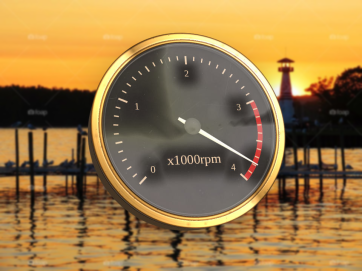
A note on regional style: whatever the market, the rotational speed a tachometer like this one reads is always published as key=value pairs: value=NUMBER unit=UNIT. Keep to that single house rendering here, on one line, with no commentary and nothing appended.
value=3800 unit=rpm
